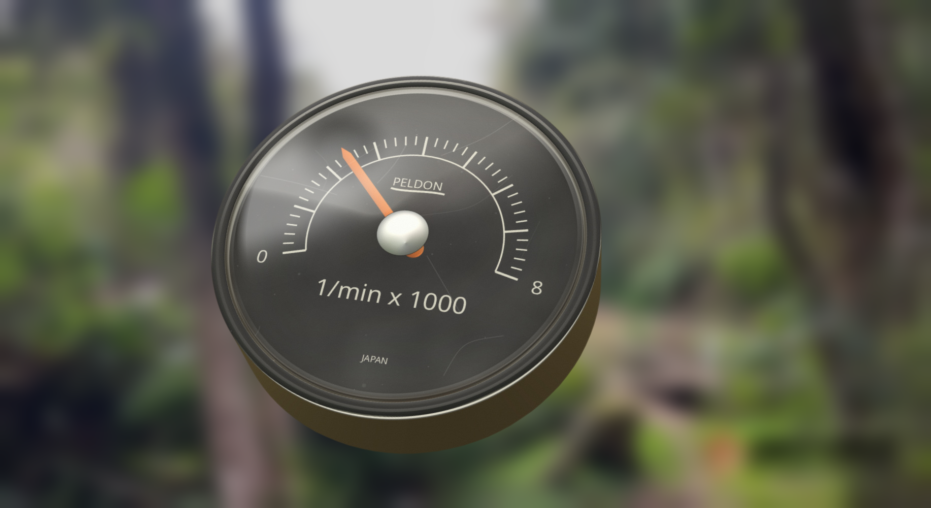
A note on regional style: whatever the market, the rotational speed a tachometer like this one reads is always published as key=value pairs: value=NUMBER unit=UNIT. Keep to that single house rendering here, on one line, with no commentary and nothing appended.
value=2400 unit=rpm
